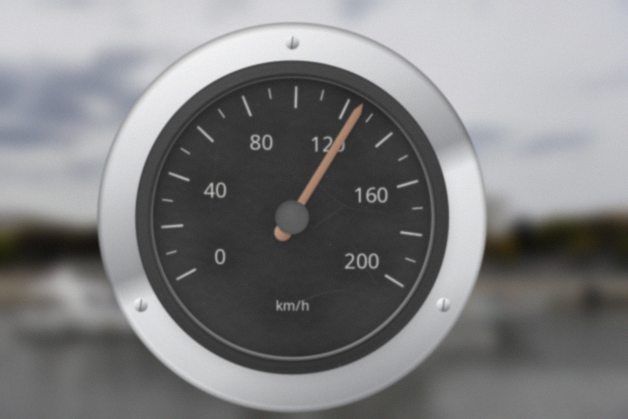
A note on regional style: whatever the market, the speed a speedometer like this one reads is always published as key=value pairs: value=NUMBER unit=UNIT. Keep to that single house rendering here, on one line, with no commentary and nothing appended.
value=125 unit=km/h
